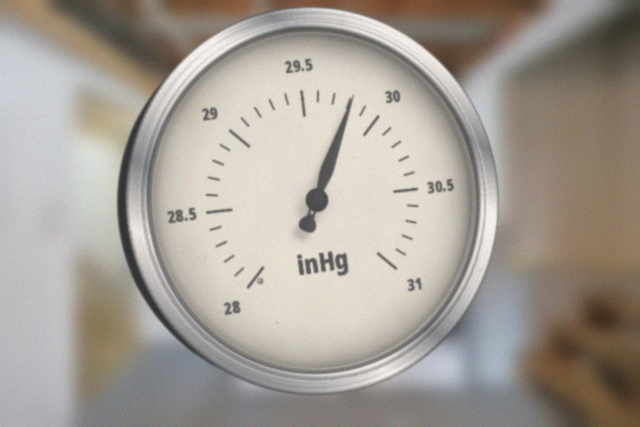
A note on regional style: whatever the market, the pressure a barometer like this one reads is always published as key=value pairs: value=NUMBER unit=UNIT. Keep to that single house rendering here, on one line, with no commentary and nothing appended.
value=29.8 unit=inHg
